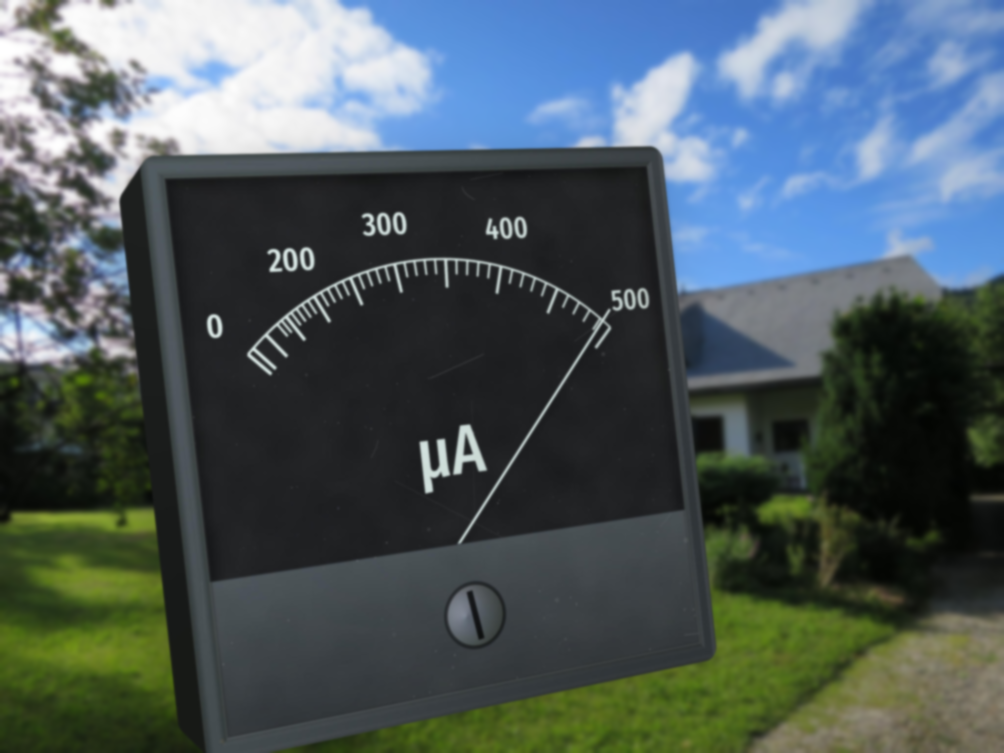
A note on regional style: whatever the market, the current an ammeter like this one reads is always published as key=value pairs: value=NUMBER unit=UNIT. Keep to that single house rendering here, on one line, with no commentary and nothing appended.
value=490 unit=µA
